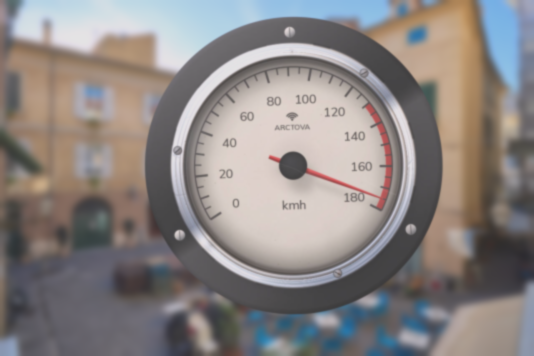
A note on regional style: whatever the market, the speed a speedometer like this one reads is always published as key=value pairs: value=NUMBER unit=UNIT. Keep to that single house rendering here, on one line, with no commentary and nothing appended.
value=175 unit=km/h
